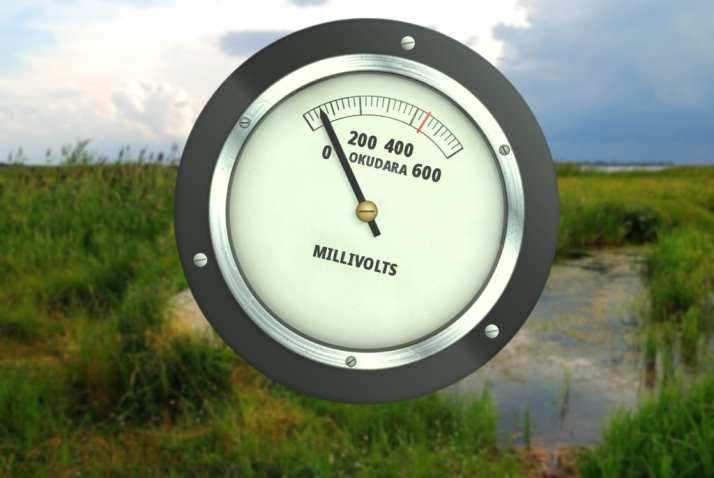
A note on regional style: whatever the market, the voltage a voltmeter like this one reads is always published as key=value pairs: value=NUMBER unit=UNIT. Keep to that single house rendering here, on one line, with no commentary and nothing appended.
value=60 unit=mV
